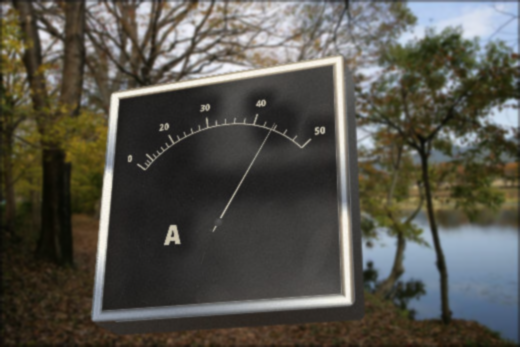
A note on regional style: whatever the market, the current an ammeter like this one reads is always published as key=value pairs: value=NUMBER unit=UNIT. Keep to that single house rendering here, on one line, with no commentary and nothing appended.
value=44 unit=A
